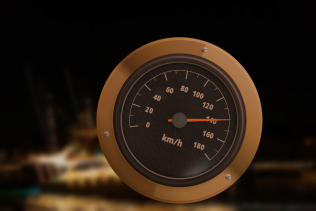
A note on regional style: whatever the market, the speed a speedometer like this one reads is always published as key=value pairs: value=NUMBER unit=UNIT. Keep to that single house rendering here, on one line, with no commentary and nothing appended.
value=140 unit=km/h
